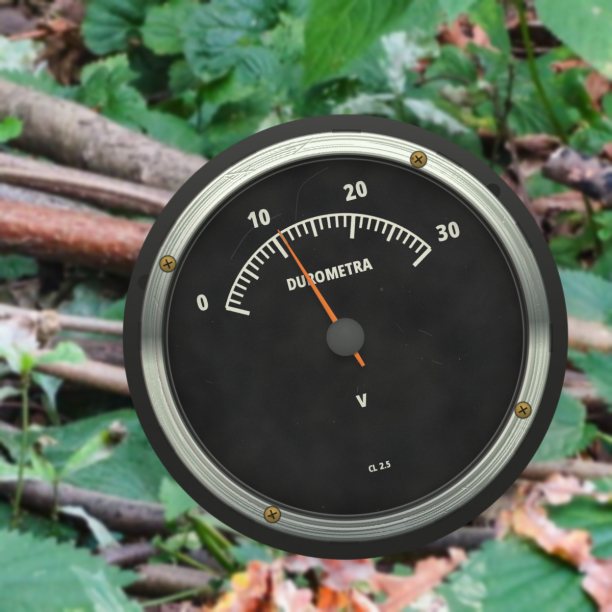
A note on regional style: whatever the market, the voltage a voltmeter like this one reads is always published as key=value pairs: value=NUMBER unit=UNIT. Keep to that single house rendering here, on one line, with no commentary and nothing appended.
value=11 unit=V
